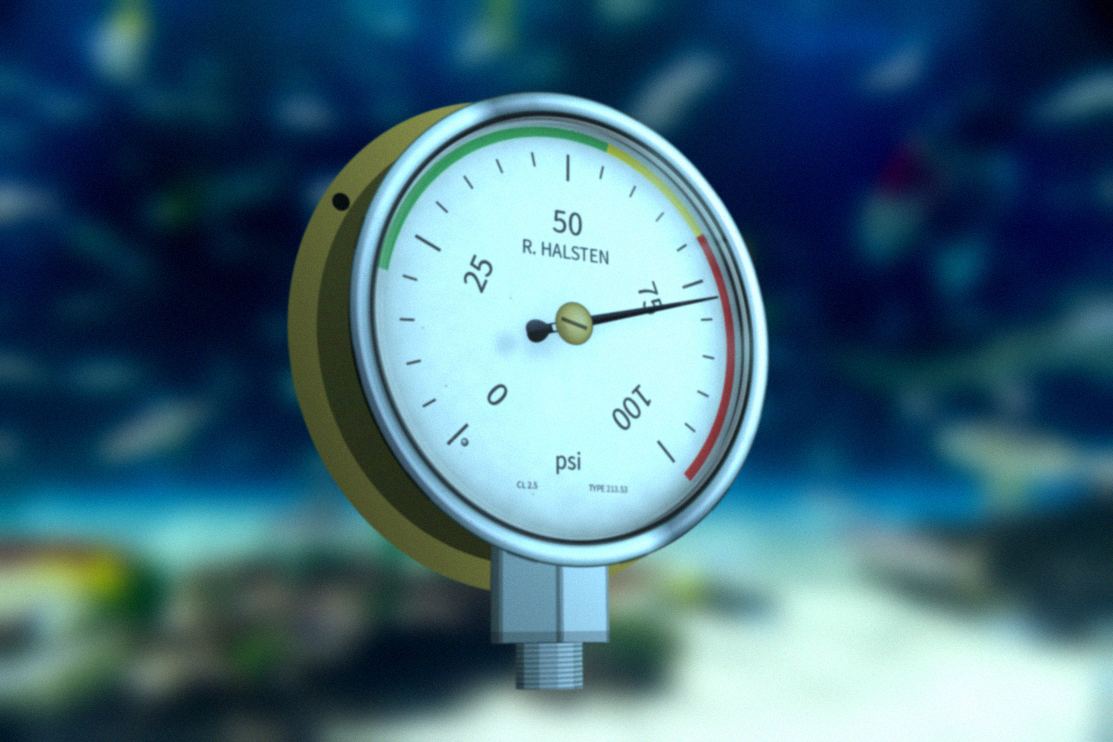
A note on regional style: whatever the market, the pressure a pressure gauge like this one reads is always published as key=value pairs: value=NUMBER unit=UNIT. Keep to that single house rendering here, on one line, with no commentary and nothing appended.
value=77.5 unit=psi
